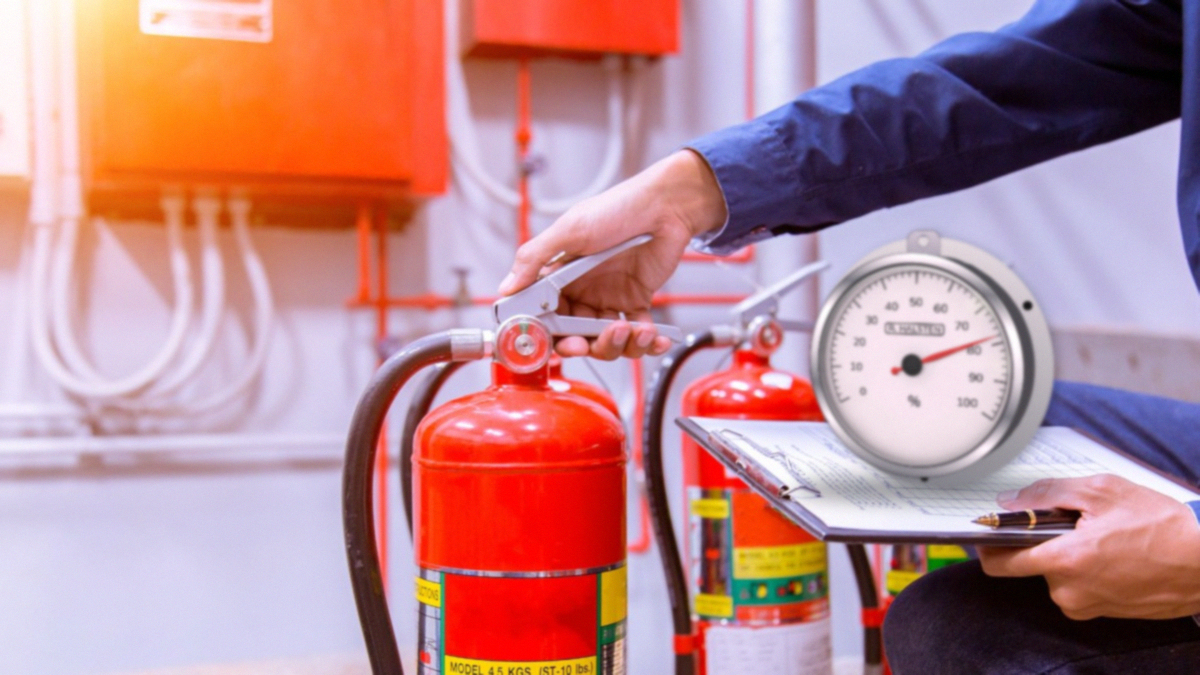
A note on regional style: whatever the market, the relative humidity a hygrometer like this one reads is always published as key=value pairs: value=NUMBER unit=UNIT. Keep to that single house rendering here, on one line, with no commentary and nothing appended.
value=78 unit=%
